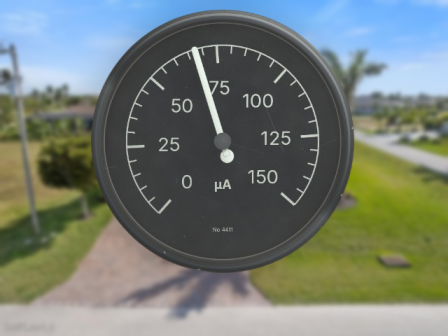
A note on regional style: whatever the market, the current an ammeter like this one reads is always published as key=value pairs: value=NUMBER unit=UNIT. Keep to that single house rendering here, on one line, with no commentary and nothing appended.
value=67.5 unit=µA
